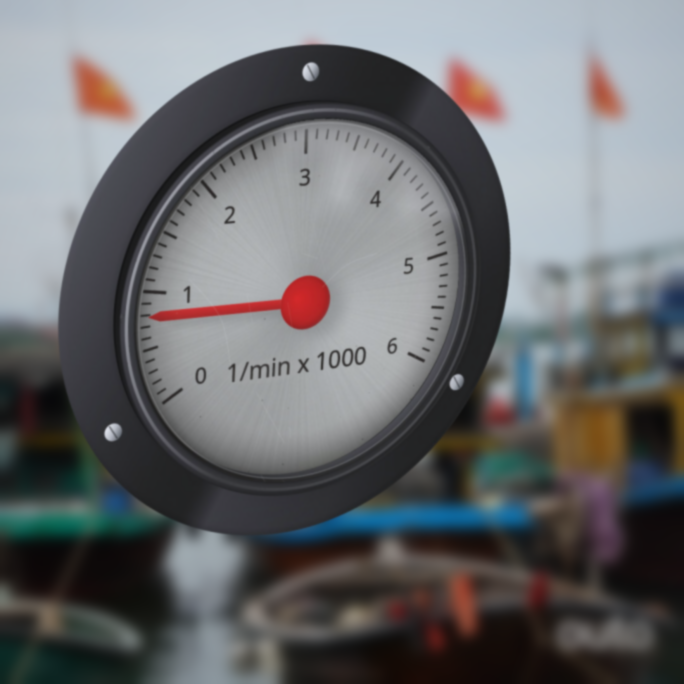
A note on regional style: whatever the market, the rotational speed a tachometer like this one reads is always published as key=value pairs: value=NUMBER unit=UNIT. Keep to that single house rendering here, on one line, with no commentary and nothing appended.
value=800 unit=rpm
